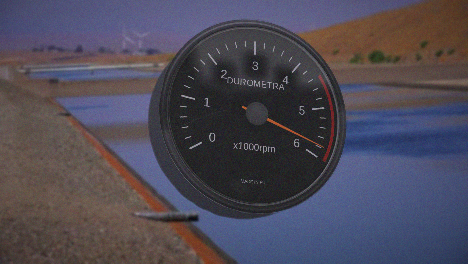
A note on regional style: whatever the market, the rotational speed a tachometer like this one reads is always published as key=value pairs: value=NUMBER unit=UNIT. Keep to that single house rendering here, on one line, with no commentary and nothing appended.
value=5800 unit=rpm
